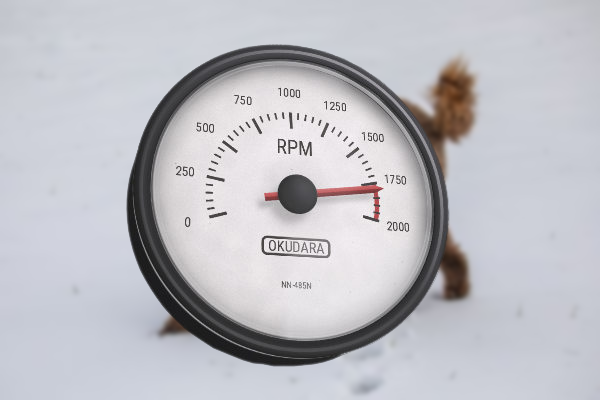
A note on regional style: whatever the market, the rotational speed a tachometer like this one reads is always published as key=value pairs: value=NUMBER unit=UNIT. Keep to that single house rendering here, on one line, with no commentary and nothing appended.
value=1800 unit=rpm
